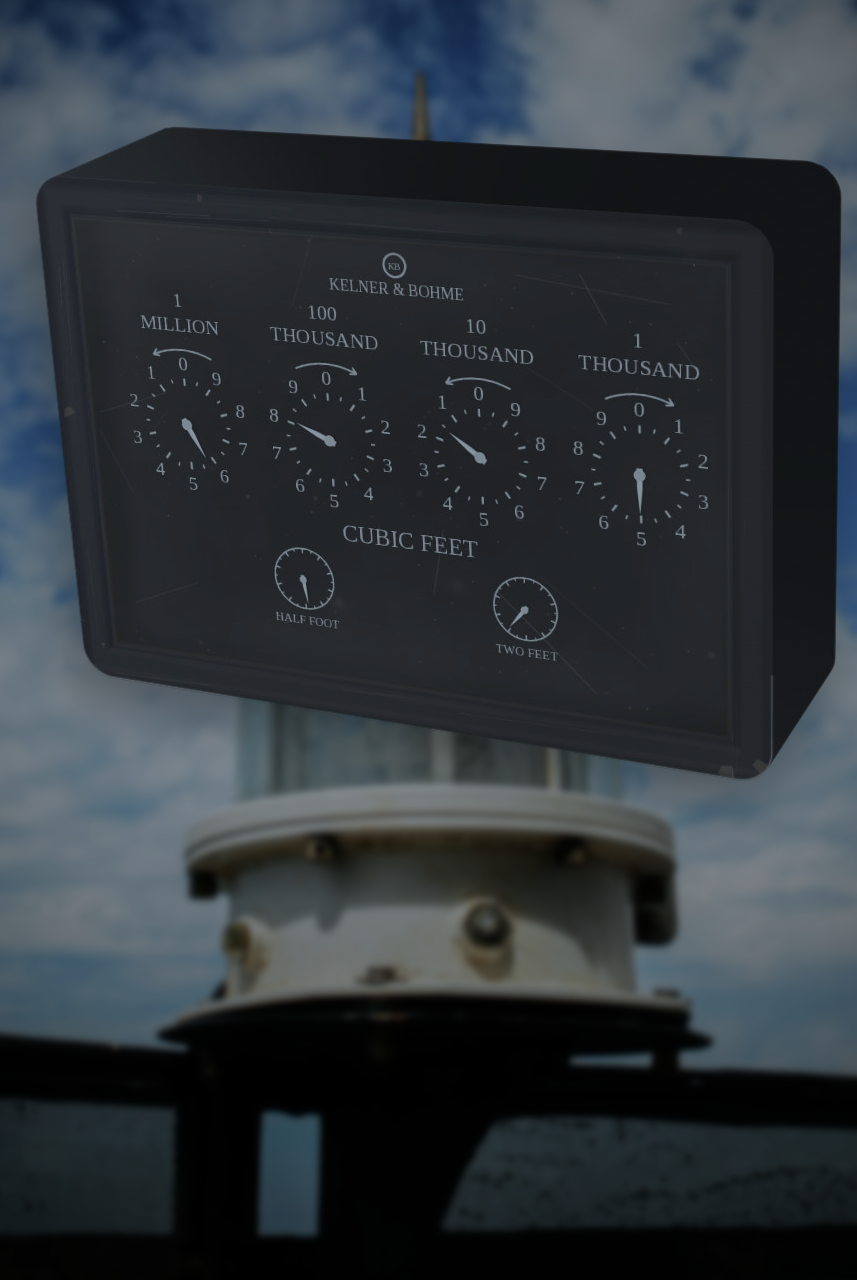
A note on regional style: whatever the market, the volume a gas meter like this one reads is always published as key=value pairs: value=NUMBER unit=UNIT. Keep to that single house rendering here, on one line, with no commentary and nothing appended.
value=581500 unit=ft³
